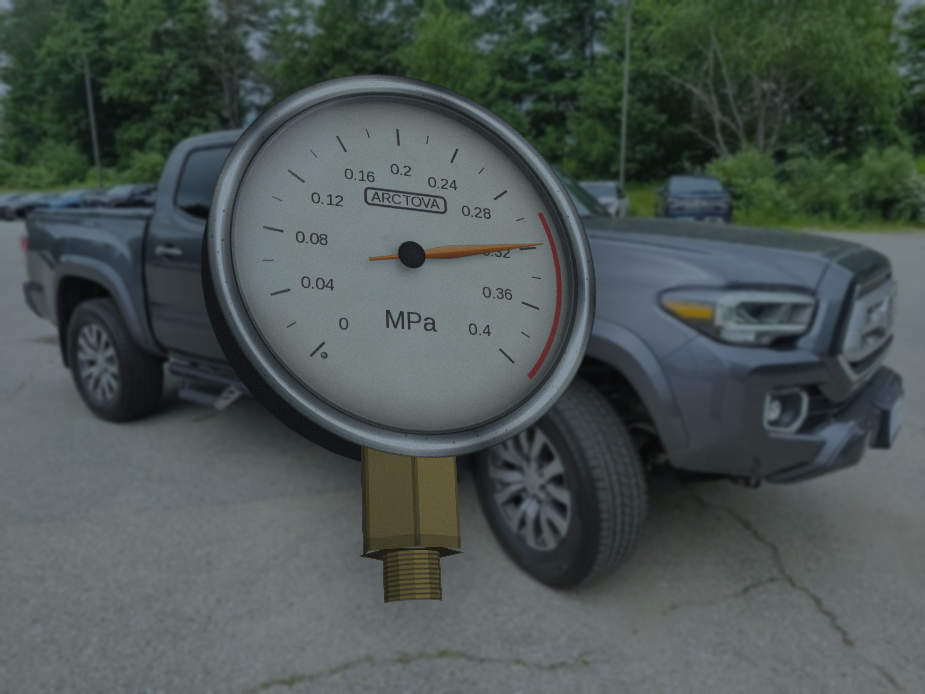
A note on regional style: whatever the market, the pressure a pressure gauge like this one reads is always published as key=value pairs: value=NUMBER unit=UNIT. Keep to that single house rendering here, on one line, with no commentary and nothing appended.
value=0.32 unit=MPa
